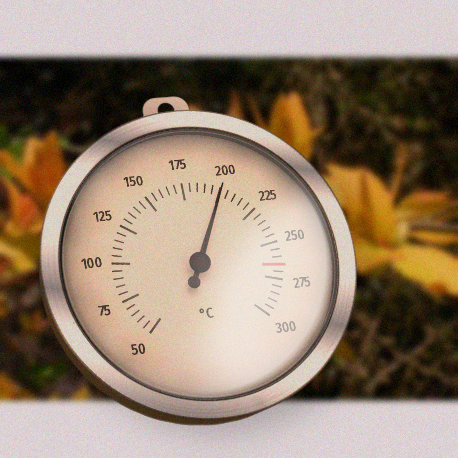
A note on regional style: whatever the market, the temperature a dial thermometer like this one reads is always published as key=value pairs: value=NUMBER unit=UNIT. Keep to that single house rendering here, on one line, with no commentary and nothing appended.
value=200 unit=°C
